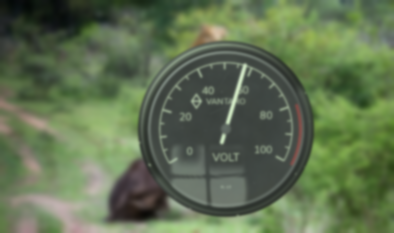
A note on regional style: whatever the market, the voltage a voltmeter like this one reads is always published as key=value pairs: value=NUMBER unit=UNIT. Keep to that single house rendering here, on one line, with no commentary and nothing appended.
value=57.5 unit=V
